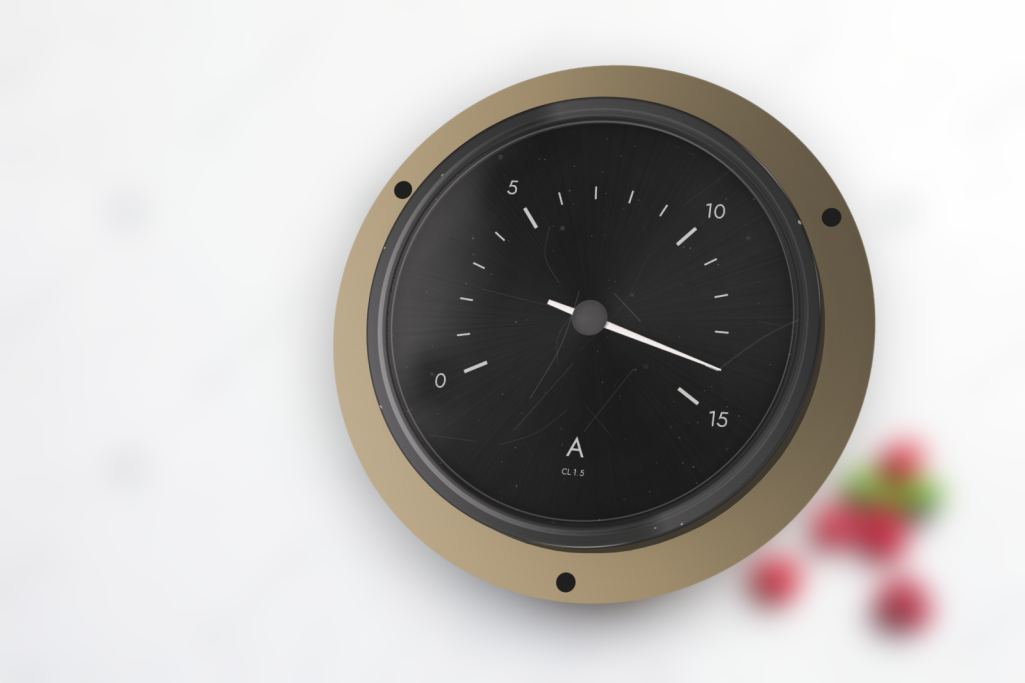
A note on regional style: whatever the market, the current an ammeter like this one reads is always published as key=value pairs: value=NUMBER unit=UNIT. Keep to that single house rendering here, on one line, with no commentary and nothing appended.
value=14 unit=A
